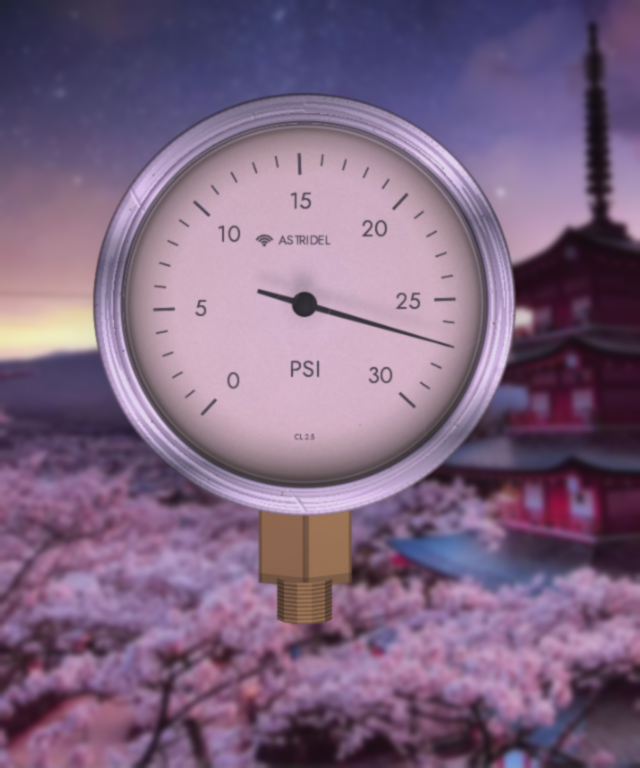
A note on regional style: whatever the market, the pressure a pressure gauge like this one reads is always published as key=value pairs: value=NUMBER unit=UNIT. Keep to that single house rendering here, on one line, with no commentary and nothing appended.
value=27 unit=psi
